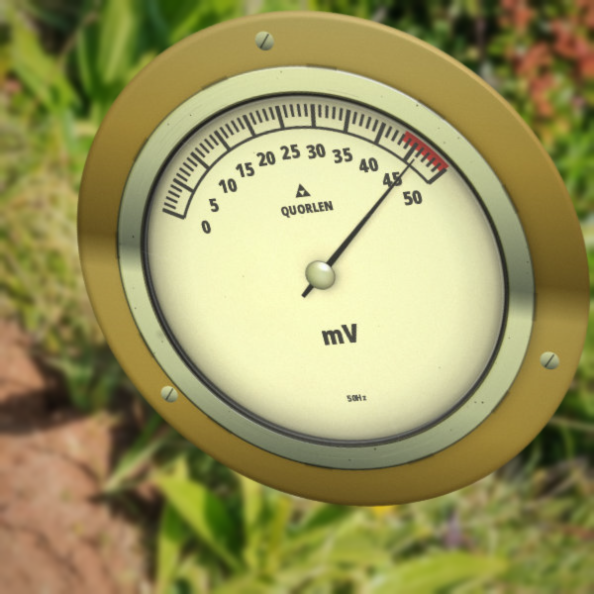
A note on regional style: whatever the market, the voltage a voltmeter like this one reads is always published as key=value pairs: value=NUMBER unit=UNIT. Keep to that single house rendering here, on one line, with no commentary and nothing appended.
value=46 unit=mV
